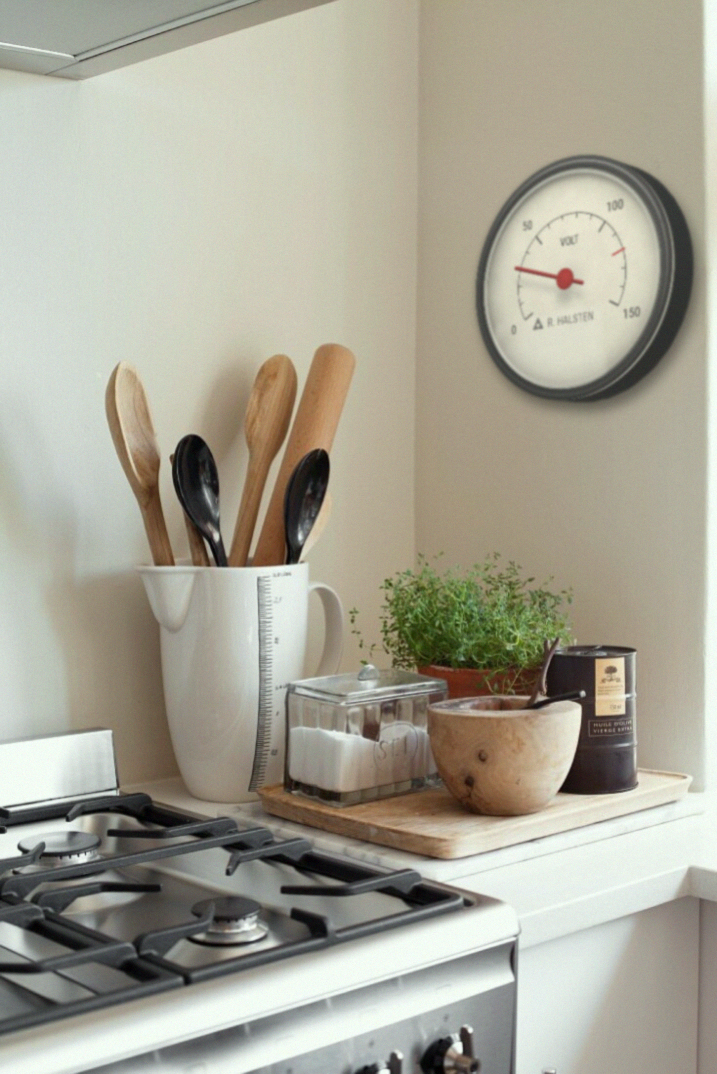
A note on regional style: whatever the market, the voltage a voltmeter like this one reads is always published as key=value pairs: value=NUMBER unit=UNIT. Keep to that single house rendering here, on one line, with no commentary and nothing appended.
value=30 unit=V
